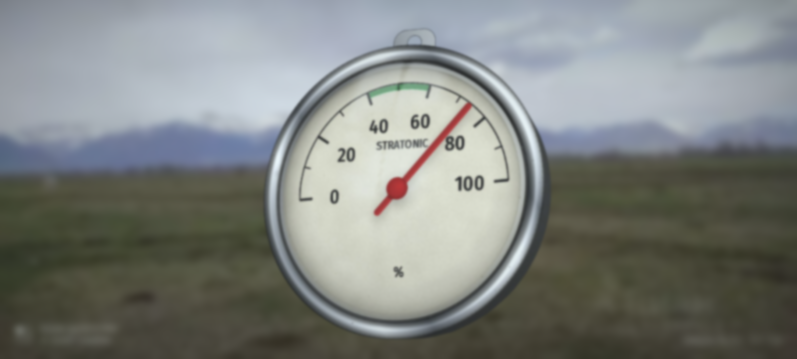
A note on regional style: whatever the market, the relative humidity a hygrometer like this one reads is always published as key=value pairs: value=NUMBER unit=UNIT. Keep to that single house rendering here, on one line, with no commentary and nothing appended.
value=75 unit=%
